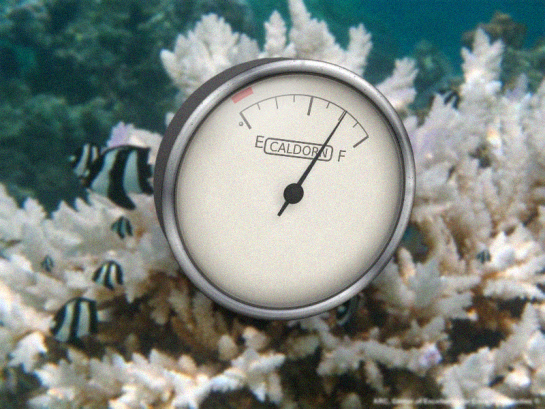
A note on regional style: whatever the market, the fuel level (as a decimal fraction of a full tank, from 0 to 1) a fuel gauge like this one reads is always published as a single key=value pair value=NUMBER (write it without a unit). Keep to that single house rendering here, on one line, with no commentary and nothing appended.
value=0.75
